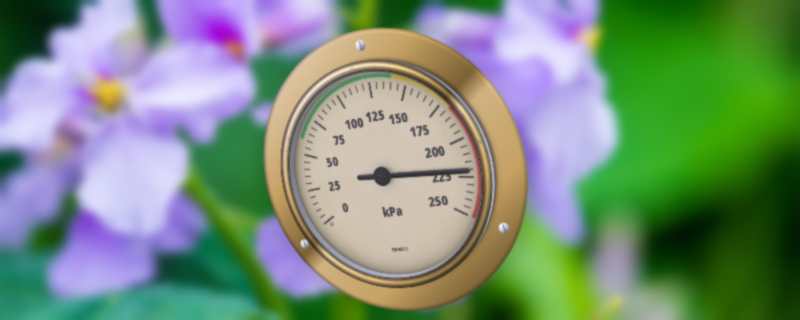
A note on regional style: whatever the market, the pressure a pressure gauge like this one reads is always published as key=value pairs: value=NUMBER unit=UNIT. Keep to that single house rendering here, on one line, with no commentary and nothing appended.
value=220 unit=kPa
